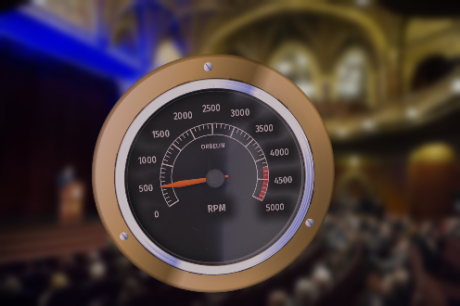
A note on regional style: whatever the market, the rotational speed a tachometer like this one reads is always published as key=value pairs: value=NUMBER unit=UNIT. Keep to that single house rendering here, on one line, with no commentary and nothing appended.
value=500 unit=rpm
